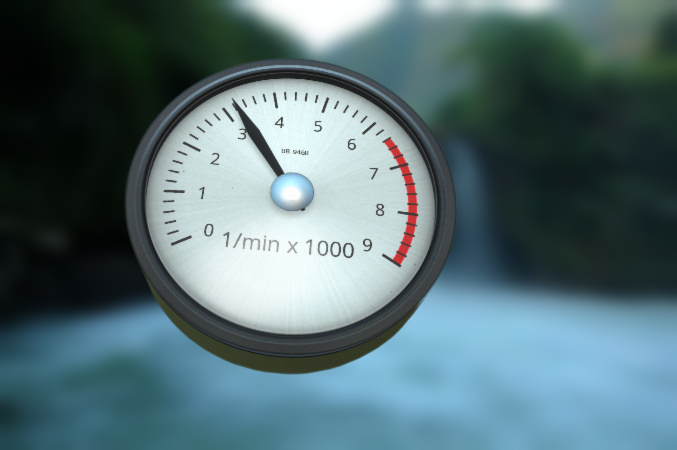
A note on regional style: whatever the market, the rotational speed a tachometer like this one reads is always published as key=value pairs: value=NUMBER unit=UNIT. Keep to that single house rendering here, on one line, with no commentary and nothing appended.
value=3200 unit=rpm
